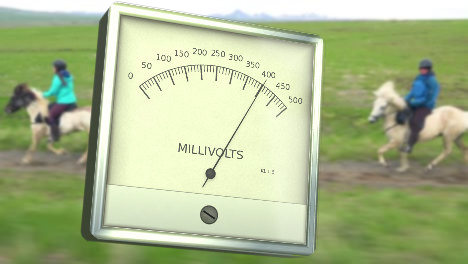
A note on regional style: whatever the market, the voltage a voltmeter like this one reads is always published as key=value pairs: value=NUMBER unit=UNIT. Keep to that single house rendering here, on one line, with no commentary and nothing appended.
value=400 unit=mV
